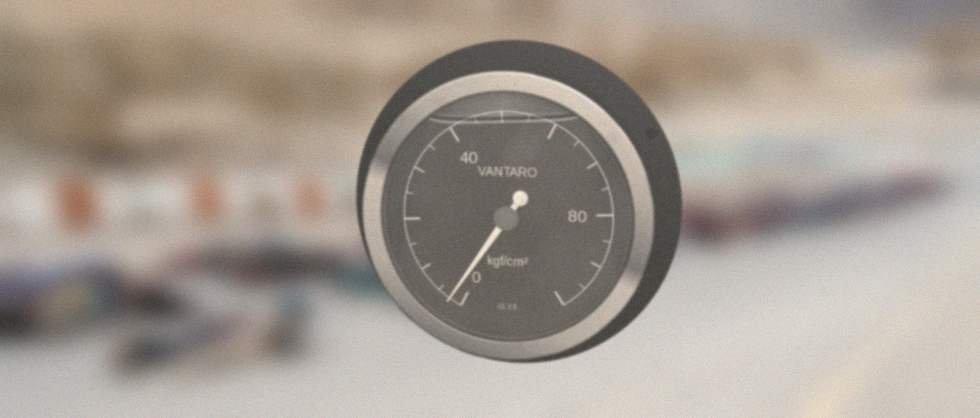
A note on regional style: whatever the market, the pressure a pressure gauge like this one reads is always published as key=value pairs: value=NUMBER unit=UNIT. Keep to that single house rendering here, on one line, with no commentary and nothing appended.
value=2.5 unit=kg/cm²
